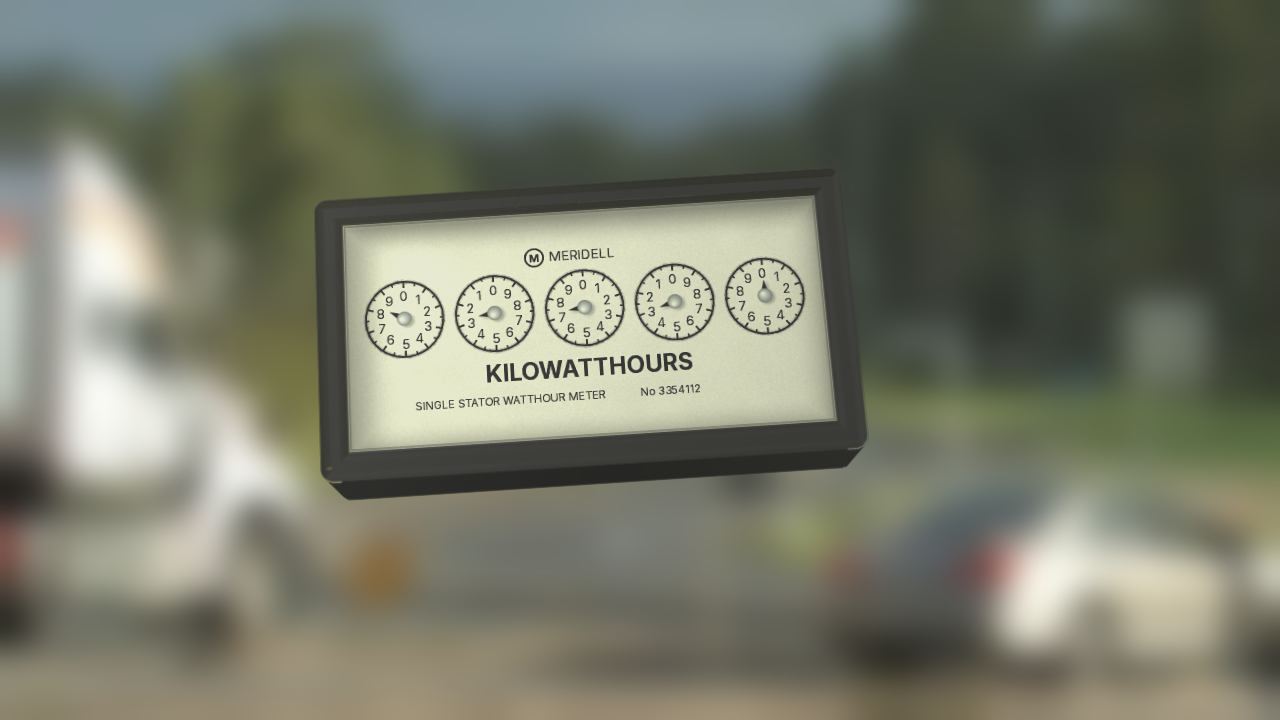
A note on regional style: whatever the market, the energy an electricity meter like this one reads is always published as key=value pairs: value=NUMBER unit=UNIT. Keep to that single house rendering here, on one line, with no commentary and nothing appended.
value=82730 unit=kWh
